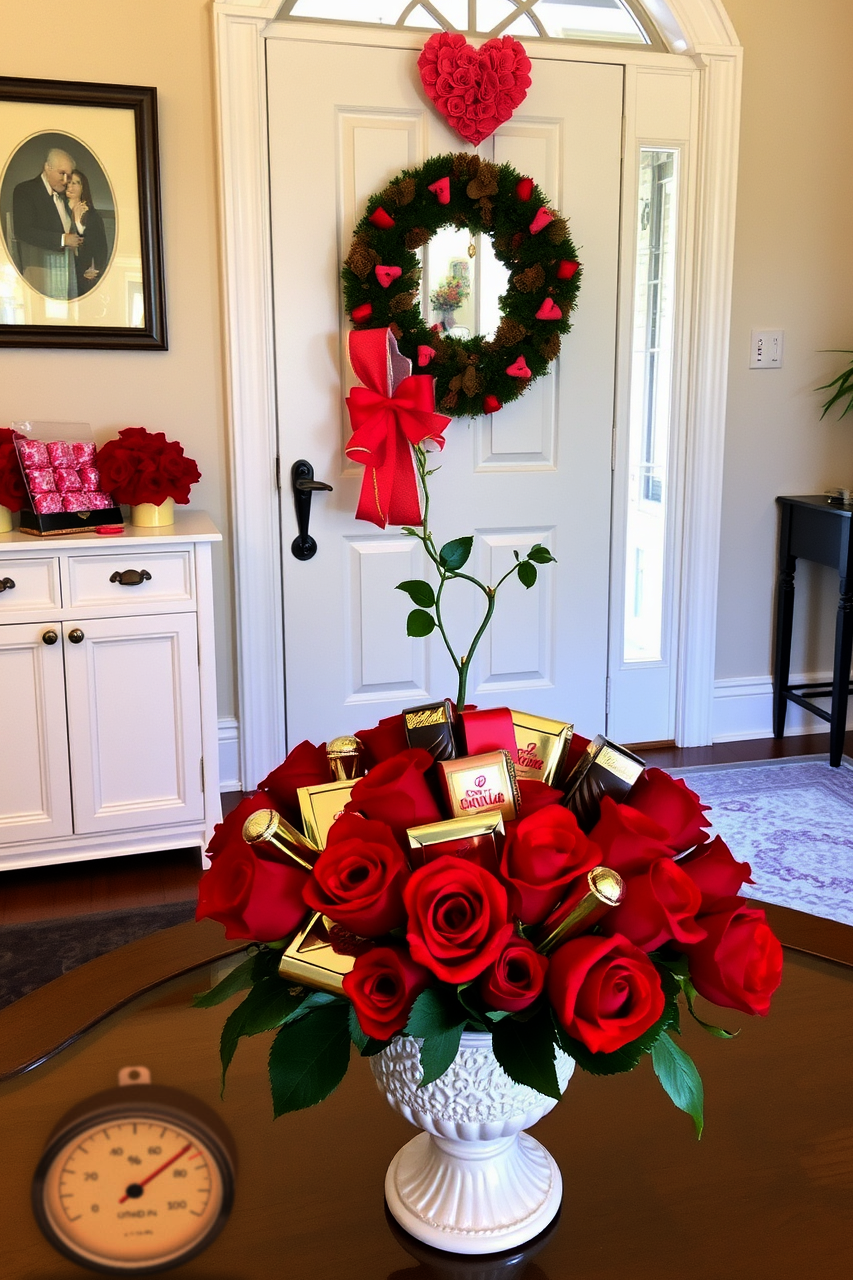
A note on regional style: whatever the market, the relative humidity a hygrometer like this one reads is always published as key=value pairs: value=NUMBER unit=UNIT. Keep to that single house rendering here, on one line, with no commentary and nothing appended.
value=70 unit=%
